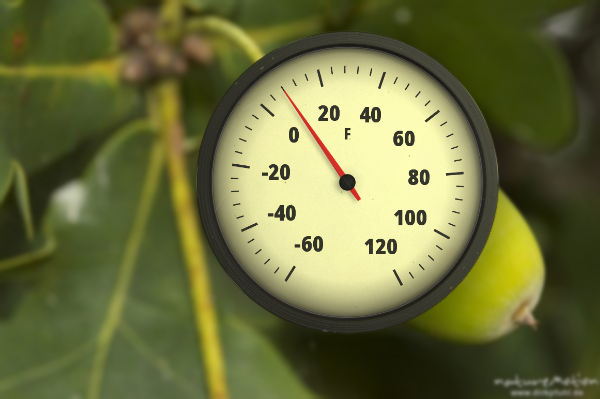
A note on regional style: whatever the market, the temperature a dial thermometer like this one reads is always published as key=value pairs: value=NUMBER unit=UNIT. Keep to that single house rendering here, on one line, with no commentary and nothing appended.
value=8 unit=°F
